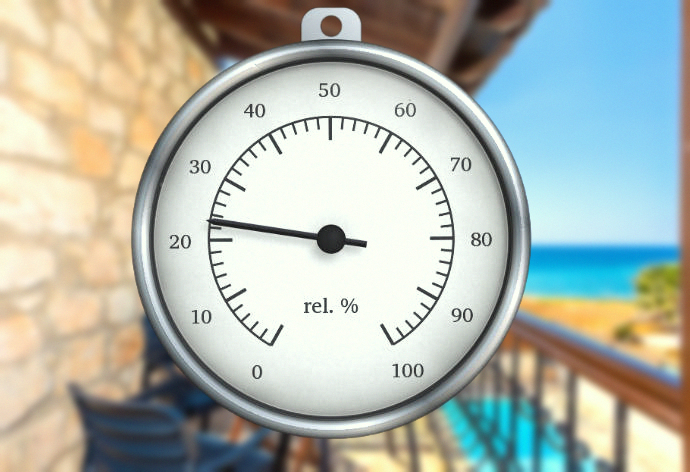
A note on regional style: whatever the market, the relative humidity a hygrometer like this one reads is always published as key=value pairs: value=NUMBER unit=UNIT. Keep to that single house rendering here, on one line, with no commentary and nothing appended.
value=23 unit=%
